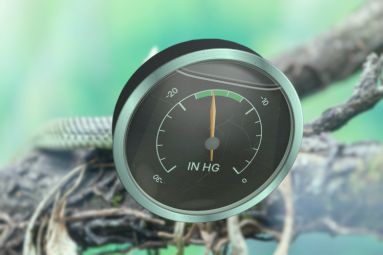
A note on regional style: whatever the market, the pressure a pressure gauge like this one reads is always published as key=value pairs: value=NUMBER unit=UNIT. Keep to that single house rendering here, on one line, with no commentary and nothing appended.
value=-16 unit=inHg
